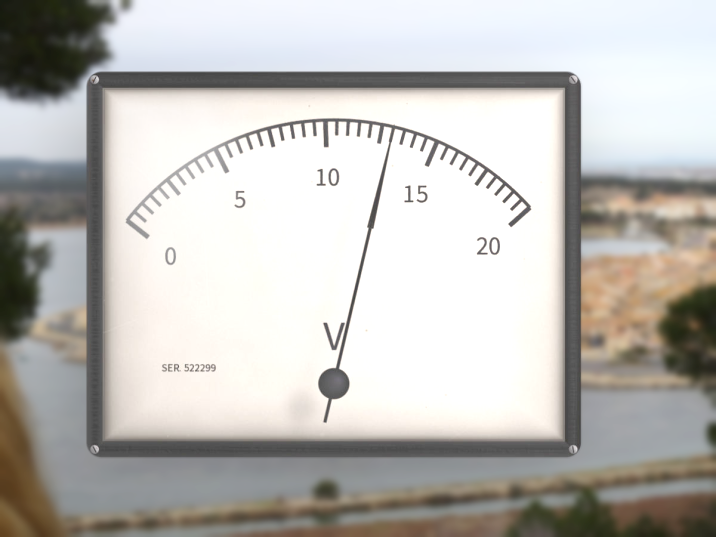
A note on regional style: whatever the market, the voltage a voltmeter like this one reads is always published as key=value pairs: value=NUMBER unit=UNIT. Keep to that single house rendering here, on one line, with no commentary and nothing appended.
value=13 unit=V
